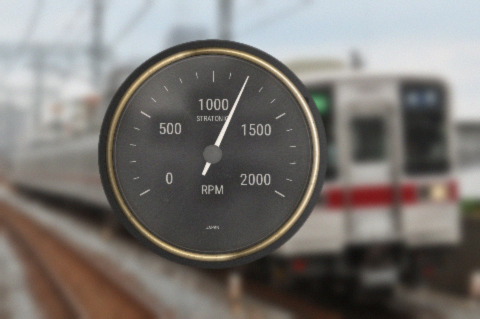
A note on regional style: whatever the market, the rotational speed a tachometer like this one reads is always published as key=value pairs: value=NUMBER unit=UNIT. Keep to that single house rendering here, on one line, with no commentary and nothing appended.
value=1200 unit=rpm
